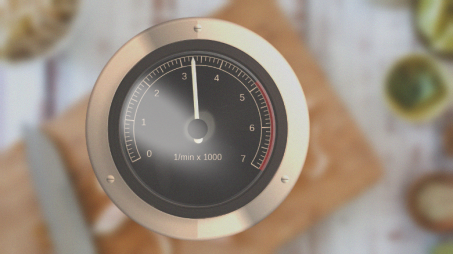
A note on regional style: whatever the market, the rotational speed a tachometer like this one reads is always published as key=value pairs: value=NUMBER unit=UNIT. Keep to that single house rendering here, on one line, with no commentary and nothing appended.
value=3300 unit=rpm
